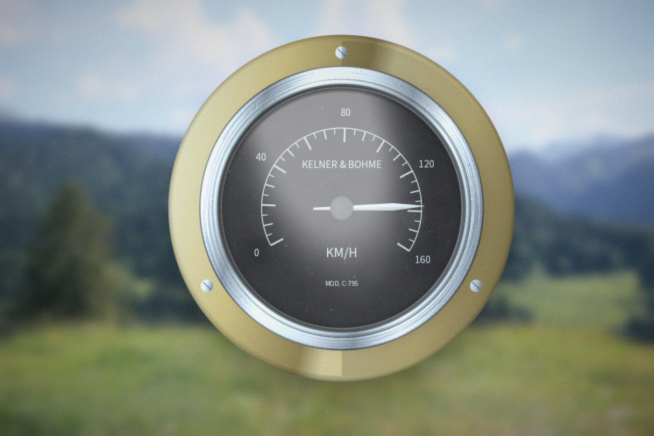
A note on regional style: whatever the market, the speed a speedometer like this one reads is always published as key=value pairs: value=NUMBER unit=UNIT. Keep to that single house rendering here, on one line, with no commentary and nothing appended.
value=137.5 unit=km/h
